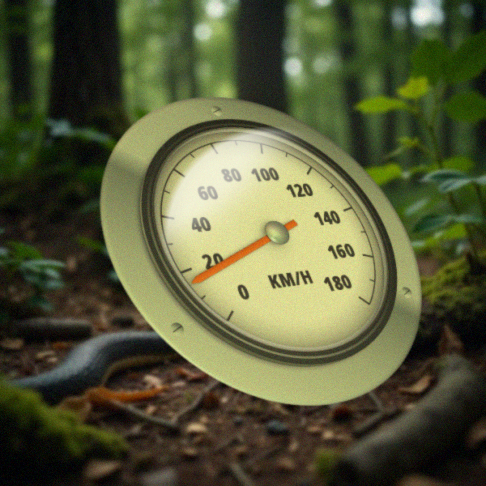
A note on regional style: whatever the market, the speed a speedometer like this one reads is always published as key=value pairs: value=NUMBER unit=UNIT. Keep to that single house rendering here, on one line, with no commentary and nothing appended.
value=15 unit=km/h
